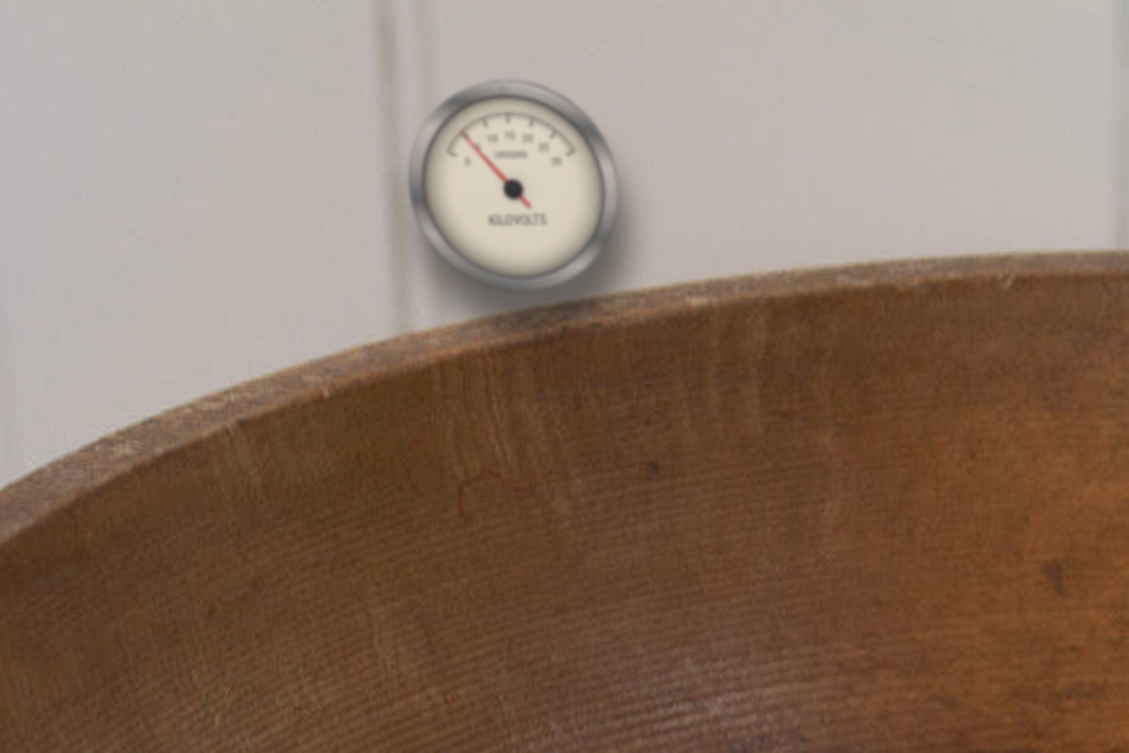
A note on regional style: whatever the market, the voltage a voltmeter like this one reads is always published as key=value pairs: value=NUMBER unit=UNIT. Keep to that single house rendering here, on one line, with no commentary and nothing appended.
value=5 unit=kV
